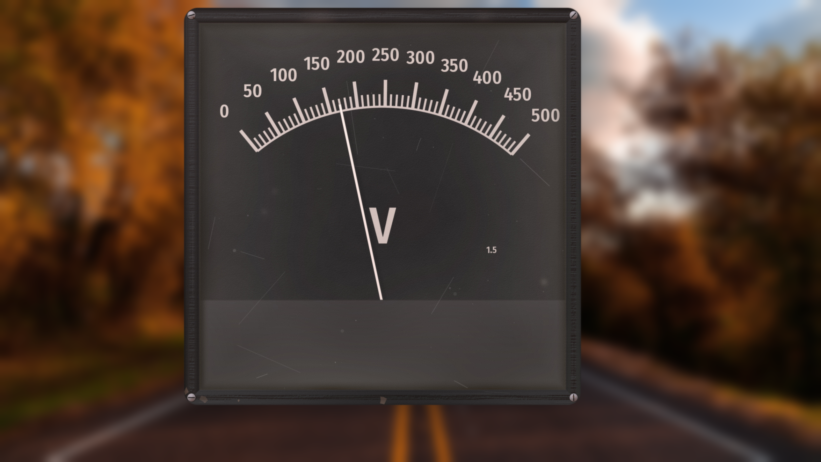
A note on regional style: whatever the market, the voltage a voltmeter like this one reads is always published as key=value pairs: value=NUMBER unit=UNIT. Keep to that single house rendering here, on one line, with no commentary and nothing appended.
value=170 unit=V
